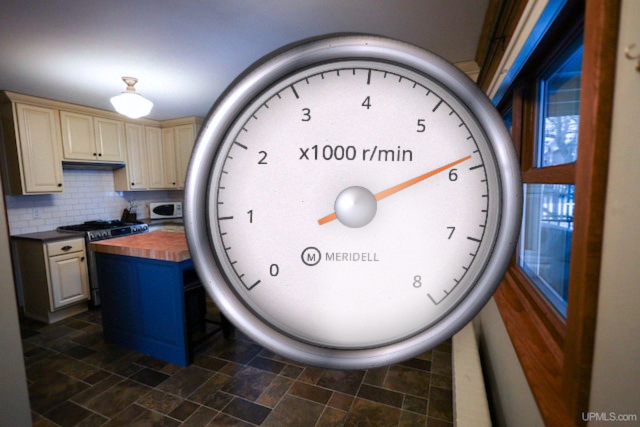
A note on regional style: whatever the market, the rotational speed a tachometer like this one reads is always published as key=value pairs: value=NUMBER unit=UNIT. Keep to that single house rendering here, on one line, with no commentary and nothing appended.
value=5800 unit=rpm
